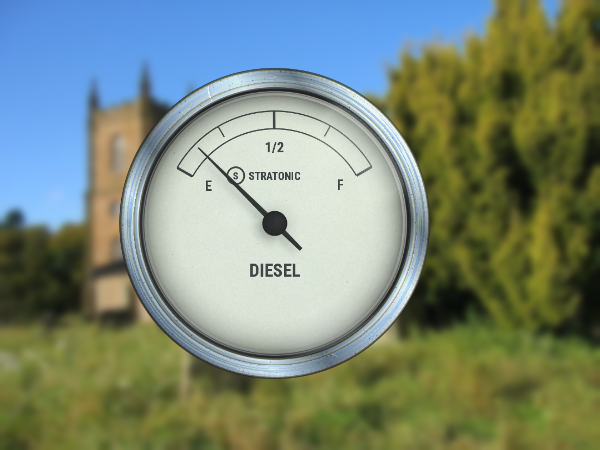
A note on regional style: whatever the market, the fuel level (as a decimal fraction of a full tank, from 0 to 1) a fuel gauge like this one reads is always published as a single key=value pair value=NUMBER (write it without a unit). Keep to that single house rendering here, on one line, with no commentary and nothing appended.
value=0.125
